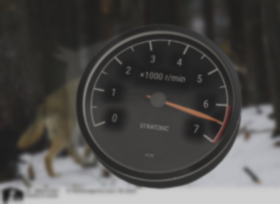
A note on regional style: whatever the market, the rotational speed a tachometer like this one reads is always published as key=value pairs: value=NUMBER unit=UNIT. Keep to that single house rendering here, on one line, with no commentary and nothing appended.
value=6500 unit=rpm
